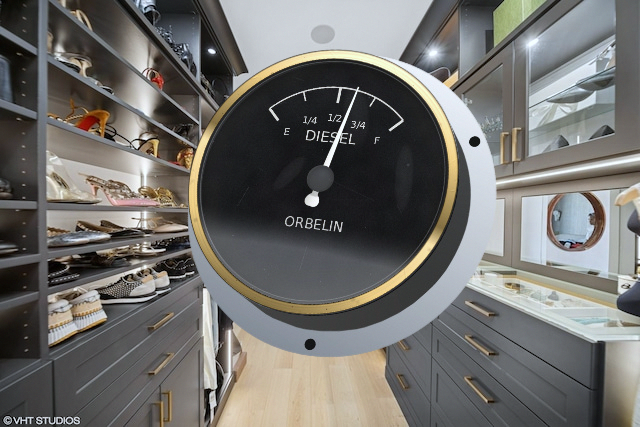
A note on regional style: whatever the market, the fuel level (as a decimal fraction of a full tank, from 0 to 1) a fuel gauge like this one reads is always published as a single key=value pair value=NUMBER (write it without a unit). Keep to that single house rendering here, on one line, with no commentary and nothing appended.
value=0.625
